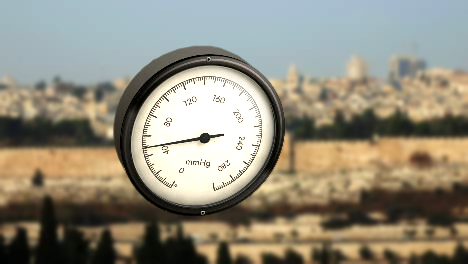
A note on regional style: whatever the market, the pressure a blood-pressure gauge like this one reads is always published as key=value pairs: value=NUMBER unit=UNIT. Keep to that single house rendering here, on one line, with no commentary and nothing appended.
value=50 unit=mmHg
